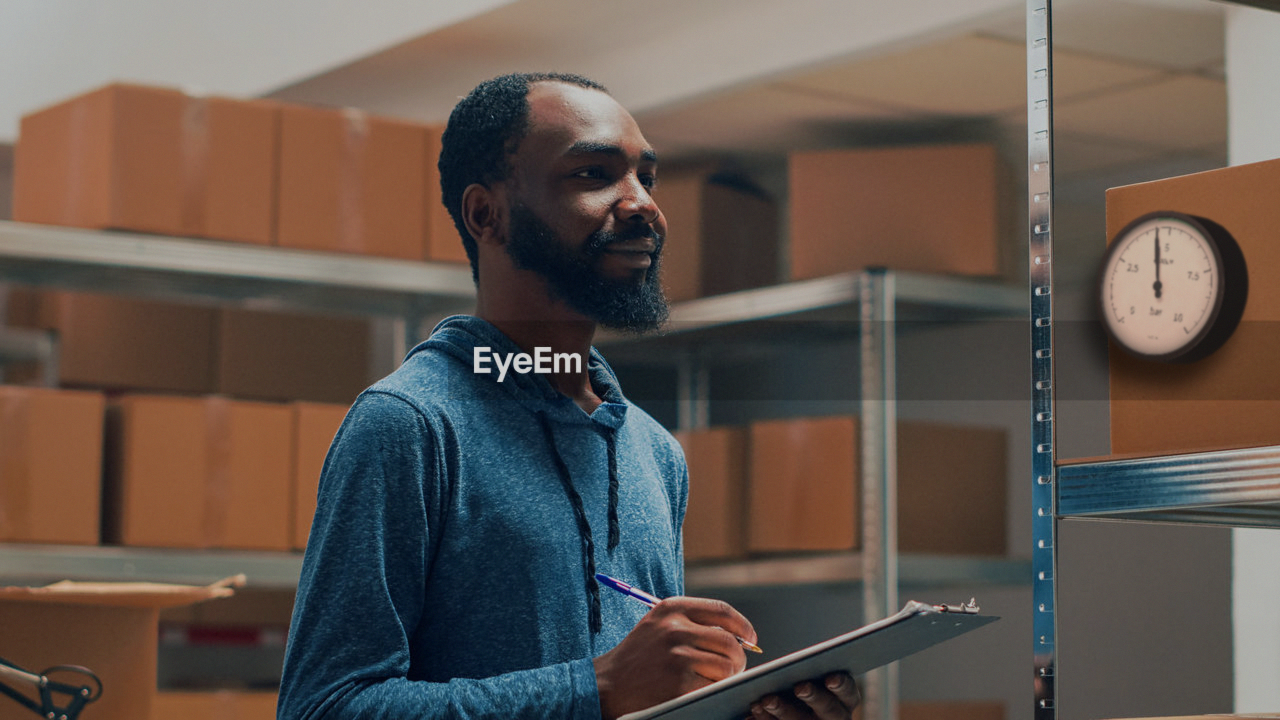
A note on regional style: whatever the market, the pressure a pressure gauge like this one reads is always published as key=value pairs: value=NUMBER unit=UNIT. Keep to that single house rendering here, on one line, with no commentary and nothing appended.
value=4.5 unit=bar
